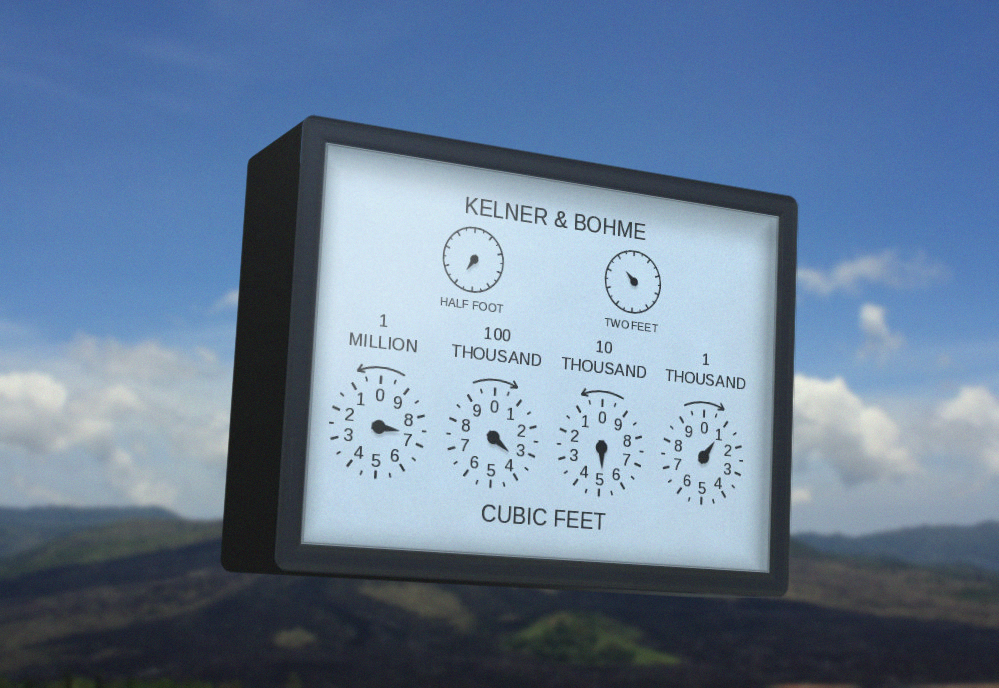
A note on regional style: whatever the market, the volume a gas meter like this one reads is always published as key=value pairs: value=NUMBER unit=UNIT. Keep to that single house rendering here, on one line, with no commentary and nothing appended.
value=735100 unit=ft³
